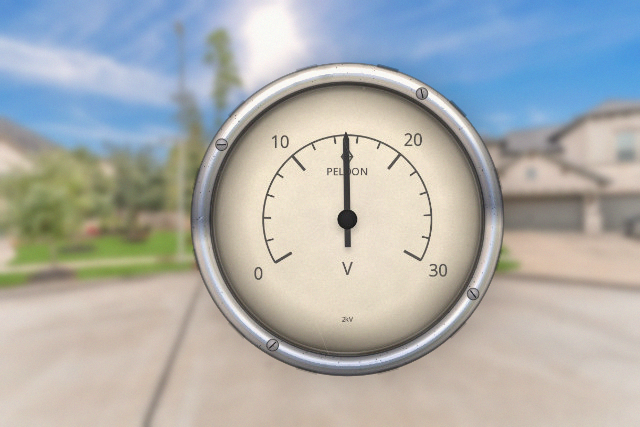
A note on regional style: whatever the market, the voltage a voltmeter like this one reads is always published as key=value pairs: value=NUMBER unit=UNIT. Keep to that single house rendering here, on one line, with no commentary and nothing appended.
value=15 unit=V
